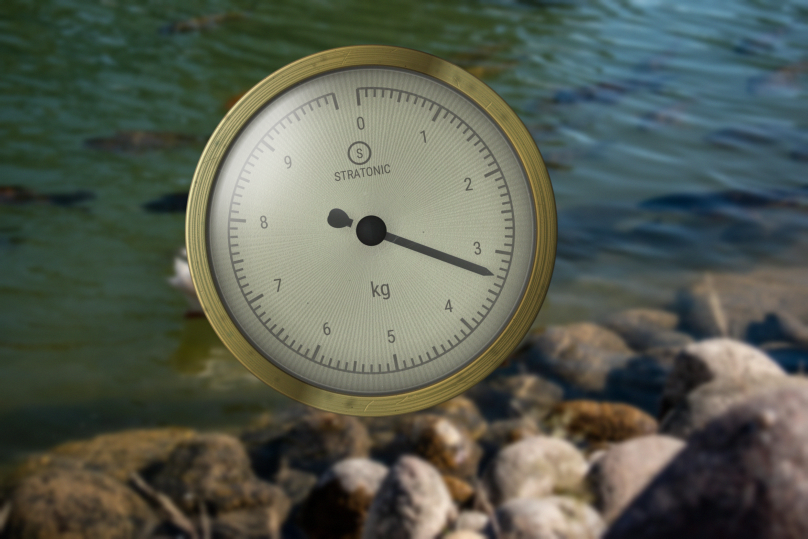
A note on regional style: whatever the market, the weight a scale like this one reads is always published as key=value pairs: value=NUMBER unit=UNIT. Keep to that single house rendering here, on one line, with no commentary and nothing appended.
value=3.3 unit=kg
